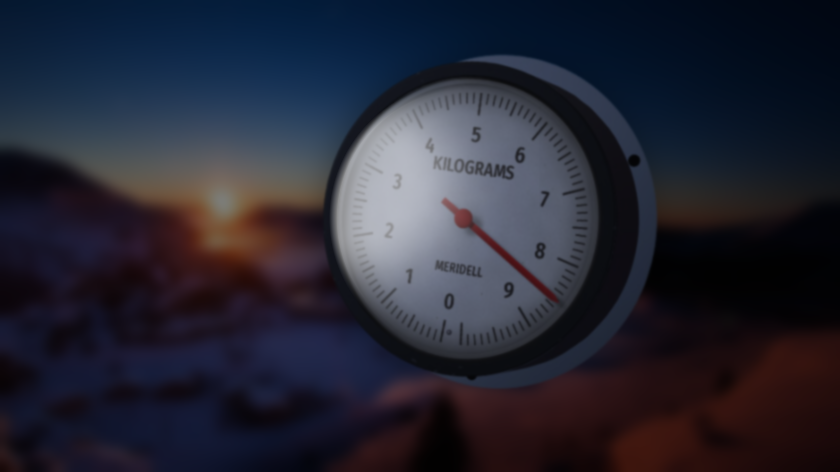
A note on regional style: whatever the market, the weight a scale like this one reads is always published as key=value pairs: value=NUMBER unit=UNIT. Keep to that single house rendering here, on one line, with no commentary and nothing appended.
value=8.5 unit=kg
